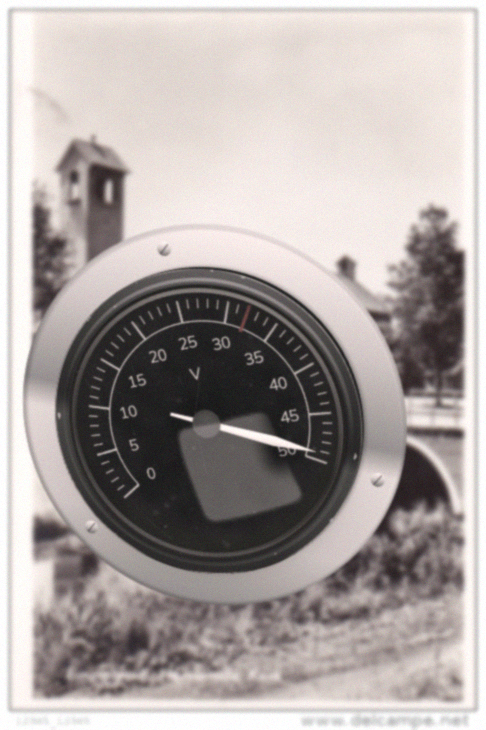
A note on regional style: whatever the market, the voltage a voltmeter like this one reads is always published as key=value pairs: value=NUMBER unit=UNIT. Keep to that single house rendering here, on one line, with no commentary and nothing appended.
value=49 unit=V
